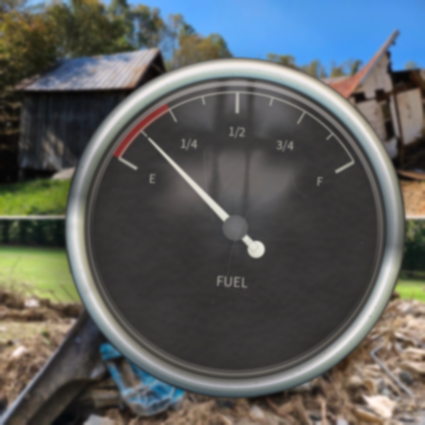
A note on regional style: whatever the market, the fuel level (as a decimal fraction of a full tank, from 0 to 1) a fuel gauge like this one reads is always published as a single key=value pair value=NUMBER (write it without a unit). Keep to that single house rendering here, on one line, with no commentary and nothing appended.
value=0.125
